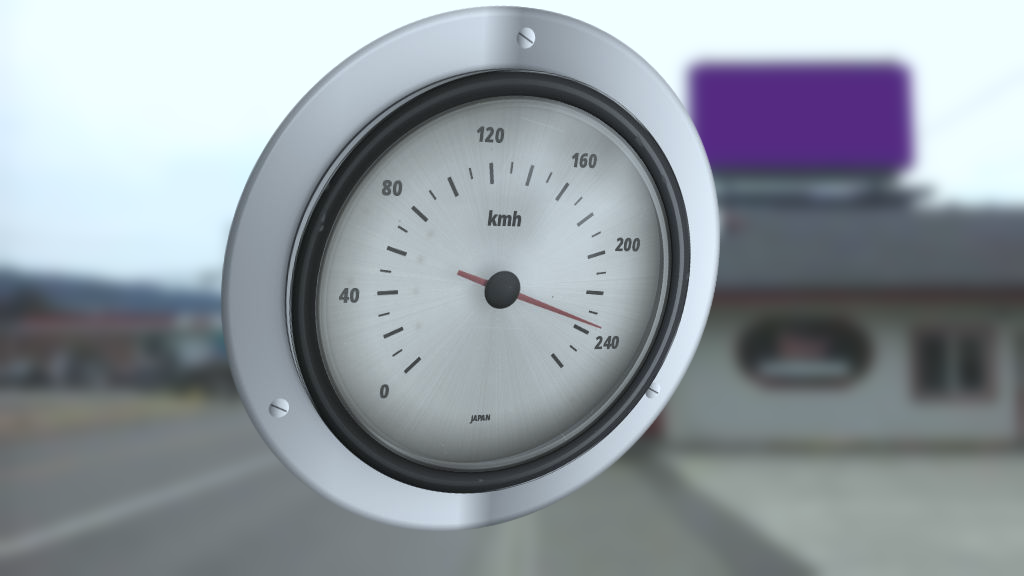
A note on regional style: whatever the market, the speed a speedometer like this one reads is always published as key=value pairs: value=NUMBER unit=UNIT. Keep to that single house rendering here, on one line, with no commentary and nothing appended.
value=235 unit=km/h
